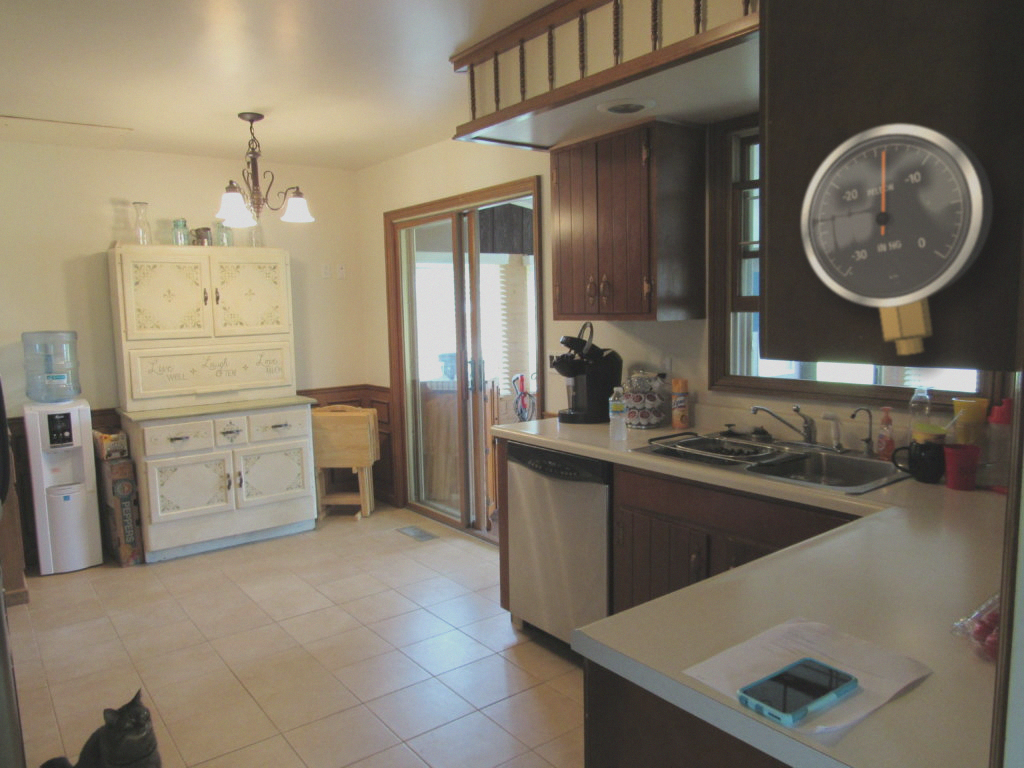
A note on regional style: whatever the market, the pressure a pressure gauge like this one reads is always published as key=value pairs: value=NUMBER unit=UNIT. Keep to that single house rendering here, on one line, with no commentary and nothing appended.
value=-14 unit=inHg
